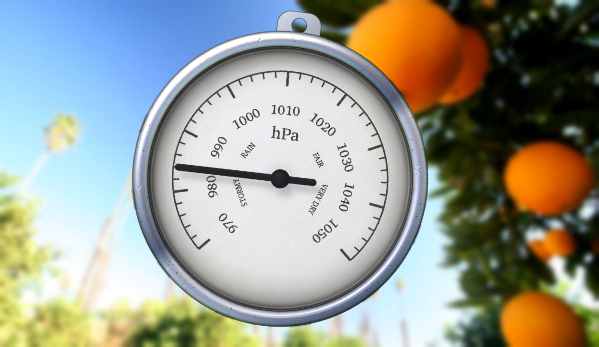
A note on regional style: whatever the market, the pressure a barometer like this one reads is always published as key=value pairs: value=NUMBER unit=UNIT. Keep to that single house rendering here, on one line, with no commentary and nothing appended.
value=984 unit=hPa
